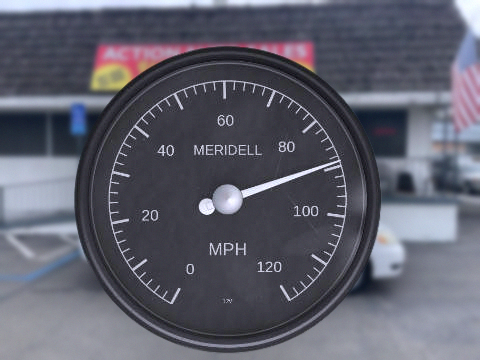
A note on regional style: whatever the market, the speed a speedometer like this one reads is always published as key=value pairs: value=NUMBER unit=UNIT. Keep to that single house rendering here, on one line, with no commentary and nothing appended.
value=89 unit=mph
